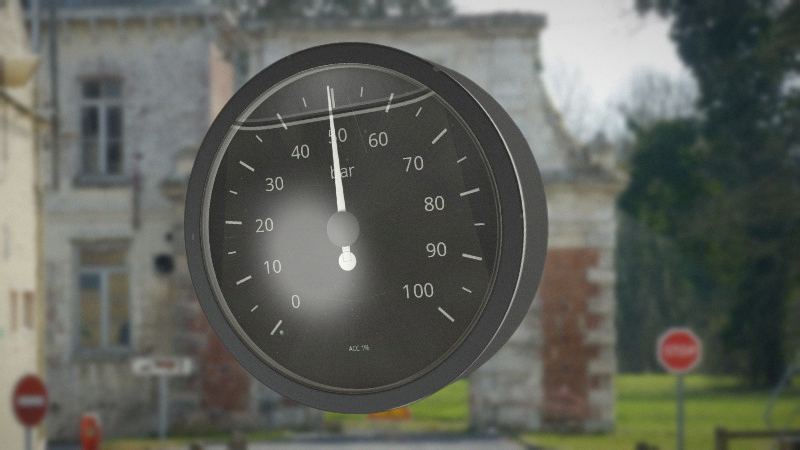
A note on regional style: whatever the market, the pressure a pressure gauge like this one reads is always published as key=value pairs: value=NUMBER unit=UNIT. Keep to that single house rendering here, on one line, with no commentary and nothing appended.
value=50 unit=bar
